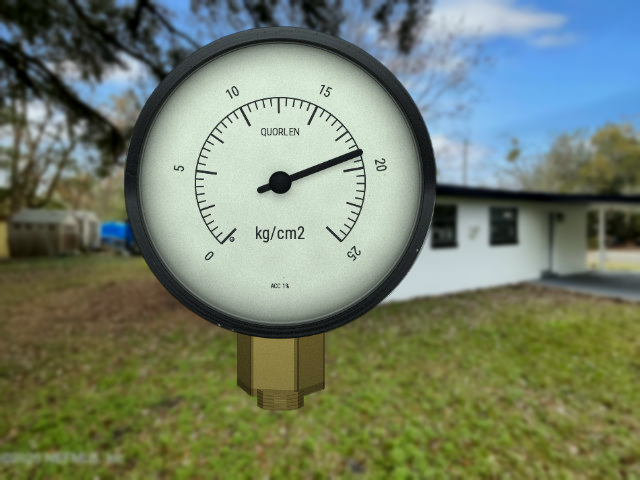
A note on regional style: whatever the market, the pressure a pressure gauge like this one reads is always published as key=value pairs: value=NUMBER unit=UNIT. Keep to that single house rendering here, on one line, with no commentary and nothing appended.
value=19 unit=kg/cm²
